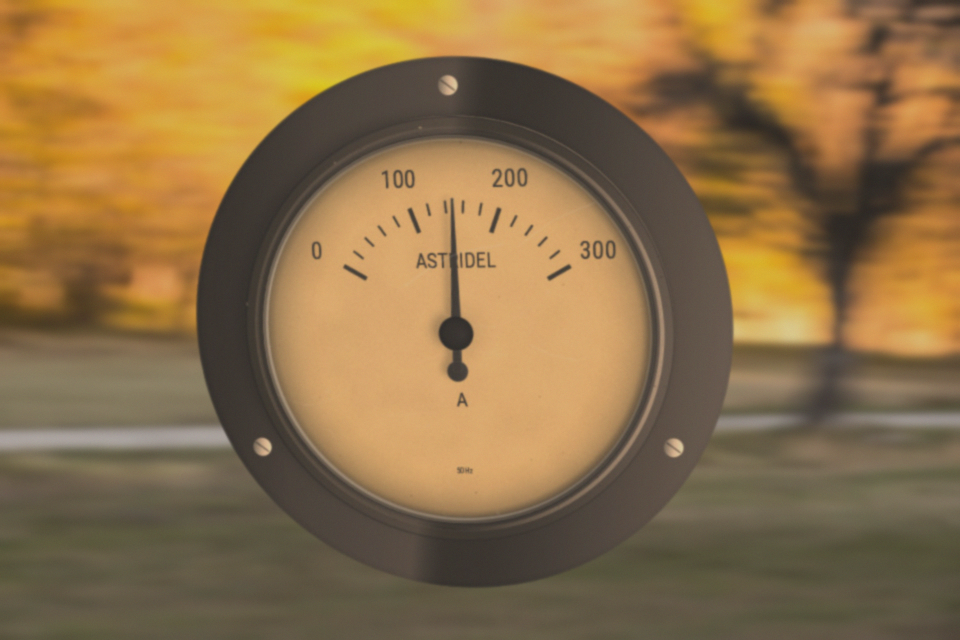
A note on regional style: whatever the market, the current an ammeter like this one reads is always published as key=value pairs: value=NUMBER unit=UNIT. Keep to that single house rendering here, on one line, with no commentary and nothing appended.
value=150 unit=A
